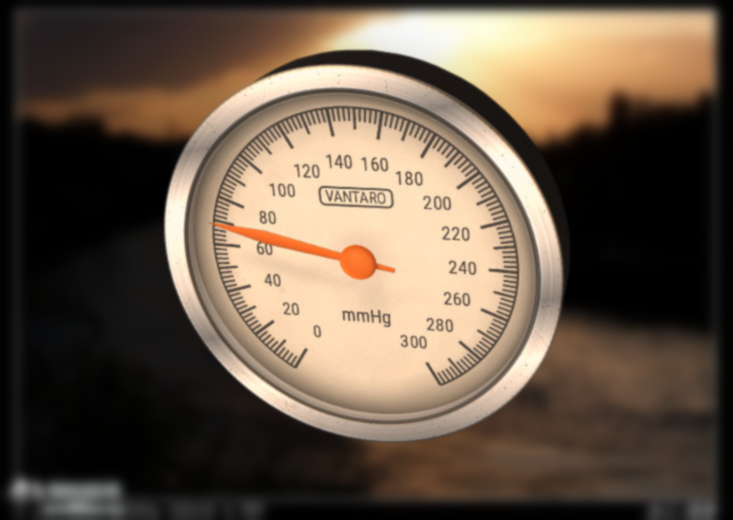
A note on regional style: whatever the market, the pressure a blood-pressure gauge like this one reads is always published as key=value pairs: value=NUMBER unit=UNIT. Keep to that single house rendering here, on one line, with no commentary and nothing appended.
value=70 unit=mmHg
